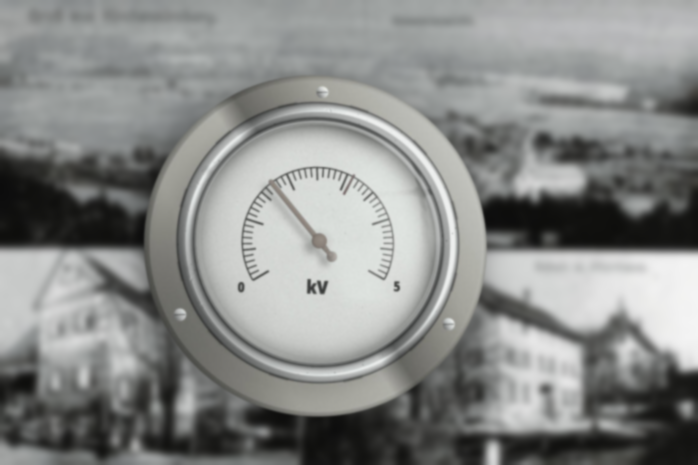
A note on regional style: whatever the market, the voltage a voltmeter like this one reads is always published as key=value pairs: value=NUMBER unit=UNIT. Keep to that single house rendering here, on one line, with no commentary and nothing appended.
value=1.7 unit=kV
